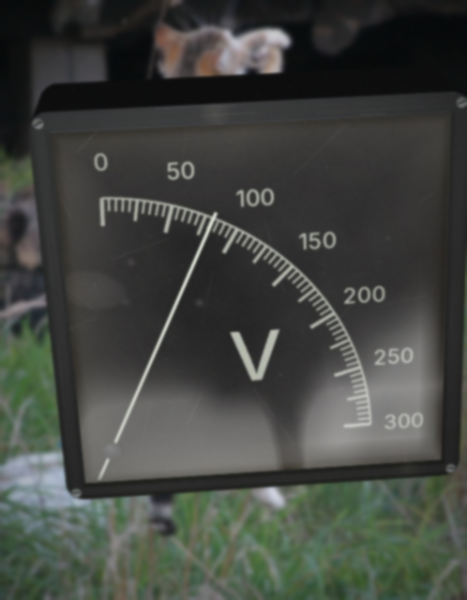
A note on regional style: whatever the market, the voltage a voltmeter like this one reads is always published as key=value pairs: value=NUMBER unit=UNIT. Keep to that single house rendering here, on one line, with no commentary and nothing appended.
value=80 unit=V
